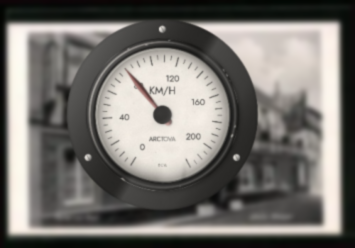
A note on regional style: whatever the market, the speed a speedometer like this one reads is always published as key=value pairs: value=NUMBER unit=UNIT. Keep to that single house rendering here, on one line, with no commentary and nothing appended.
value=80 unit=km/h
